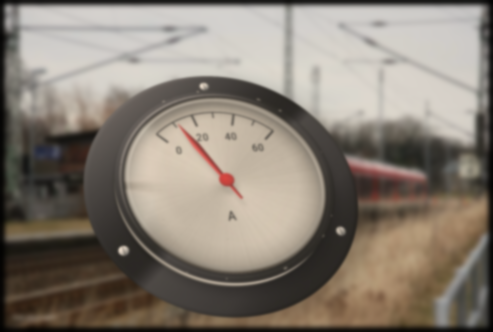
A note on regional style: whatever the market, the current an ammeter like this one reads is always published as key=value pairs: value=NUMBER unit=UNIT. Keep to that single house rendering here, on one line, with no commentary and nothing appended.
value=10 unit=A
